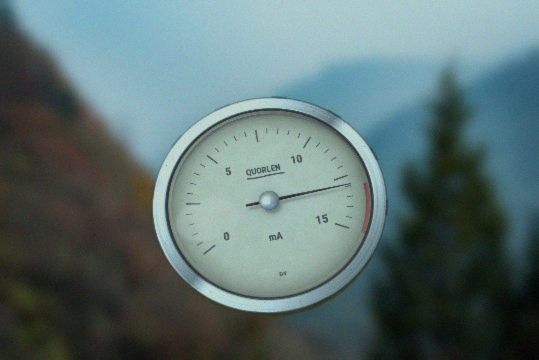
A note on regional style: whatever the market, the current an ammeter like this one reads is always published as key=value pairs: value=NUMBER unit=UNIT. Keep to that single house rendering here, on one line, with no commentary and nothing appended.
value=13 unit=mA
